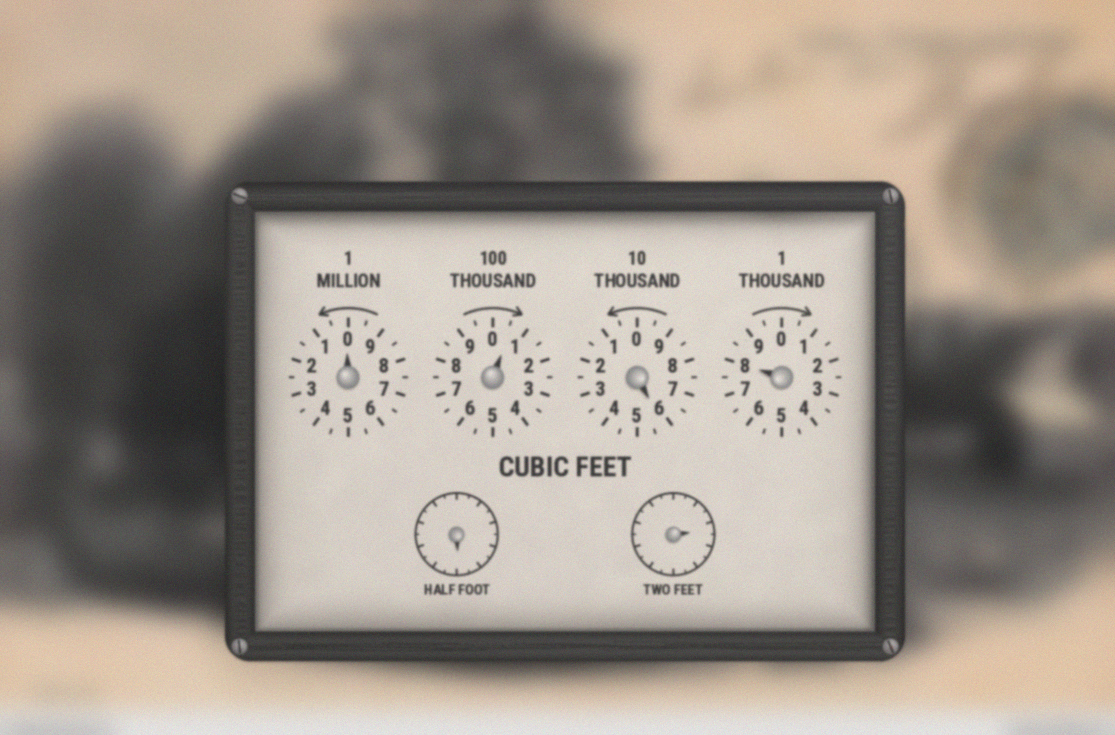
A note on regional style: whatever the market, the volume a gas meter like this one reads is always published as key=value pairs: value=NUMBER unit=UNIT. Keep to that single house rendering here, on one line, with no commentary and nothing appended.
value=5800 unit=ft³
